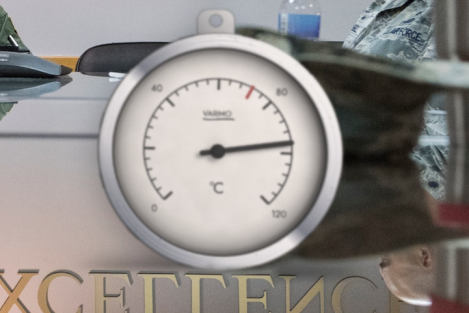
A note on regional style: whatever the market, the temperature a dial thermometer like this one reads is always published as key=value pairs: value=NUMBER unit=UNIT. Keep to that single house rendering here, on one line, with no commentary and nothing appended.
value=96 unit=°C
